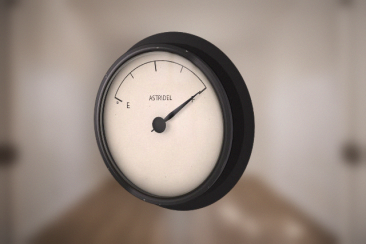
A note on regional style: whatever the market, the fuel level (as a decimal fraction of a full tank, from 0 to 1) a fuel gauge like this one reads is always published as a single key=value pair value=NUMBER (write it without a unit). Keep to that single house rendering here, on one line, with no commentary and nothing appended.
value=1
